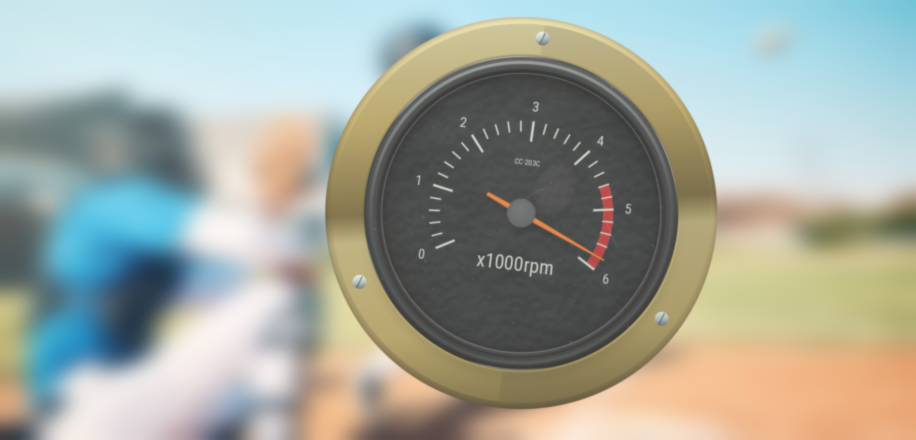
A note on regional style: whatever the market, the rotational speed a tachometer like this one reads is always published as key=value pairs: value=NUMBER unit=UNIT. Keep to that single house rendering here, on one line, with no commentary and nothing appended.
value=5800 unit=rpm
